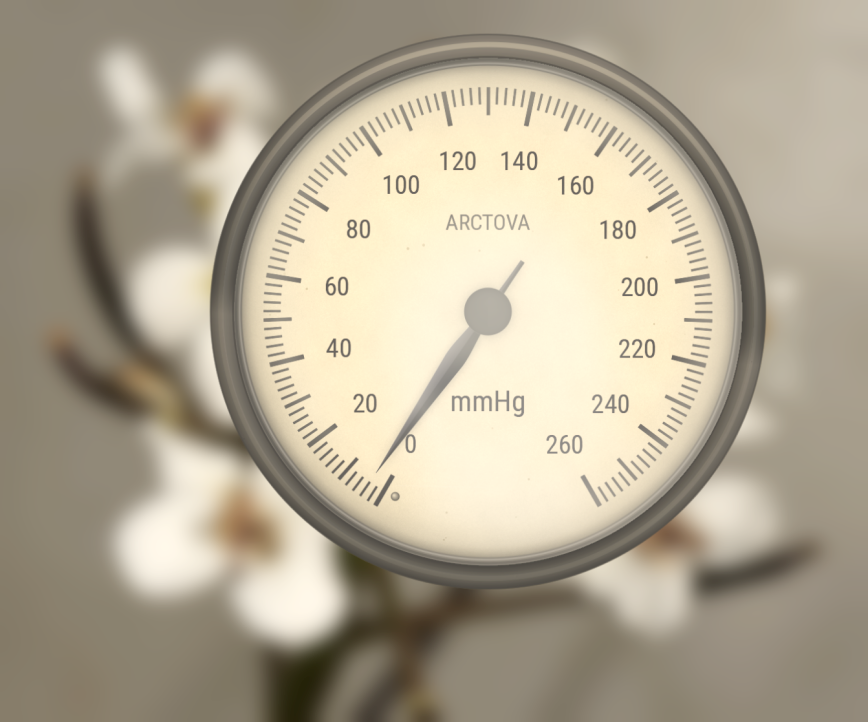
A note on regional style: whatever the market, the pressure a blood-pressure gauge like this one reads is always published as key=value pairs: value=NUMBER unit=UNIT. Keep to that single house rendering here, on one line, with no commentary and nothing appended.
value=4 unit=mmHg
